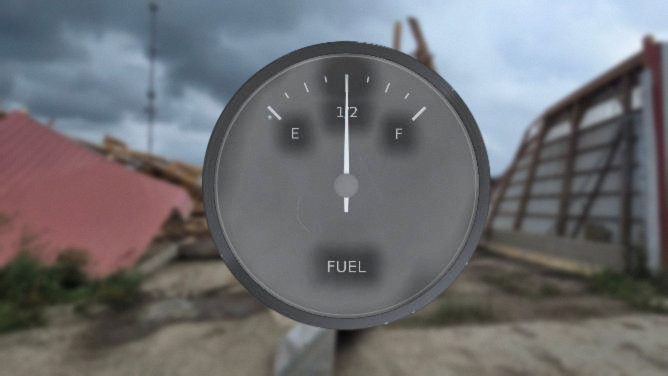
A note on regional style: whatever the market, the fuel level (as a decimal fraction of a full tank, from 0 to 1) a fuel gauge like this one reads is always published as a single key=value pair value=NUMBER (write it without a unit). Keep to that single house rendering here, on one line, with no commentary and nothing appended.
value=0.5
